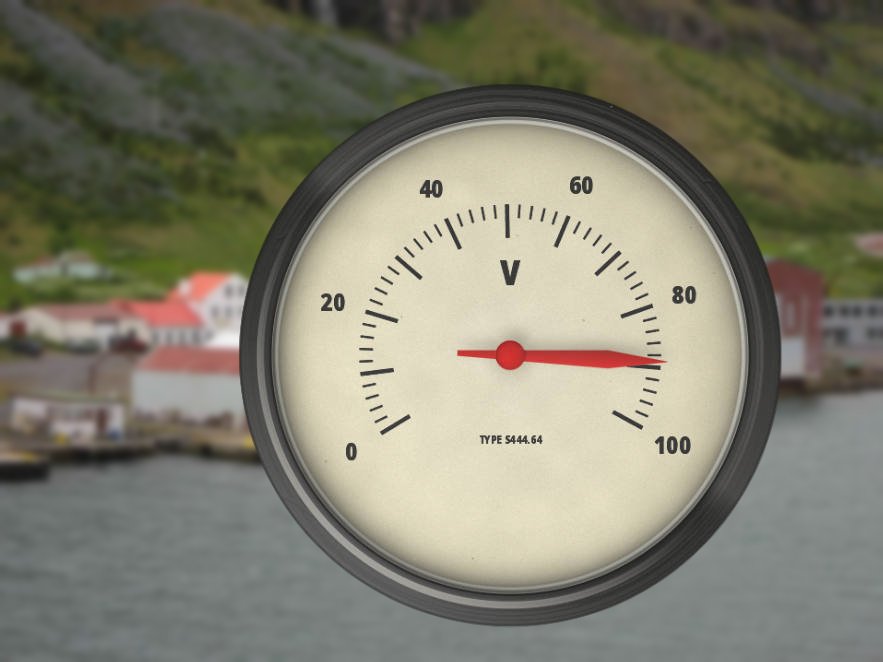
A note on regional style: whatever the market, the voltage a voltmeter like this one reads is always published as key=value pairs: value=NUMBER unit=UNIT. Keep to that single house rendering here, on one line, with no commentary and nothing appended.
value=89 unit=V
